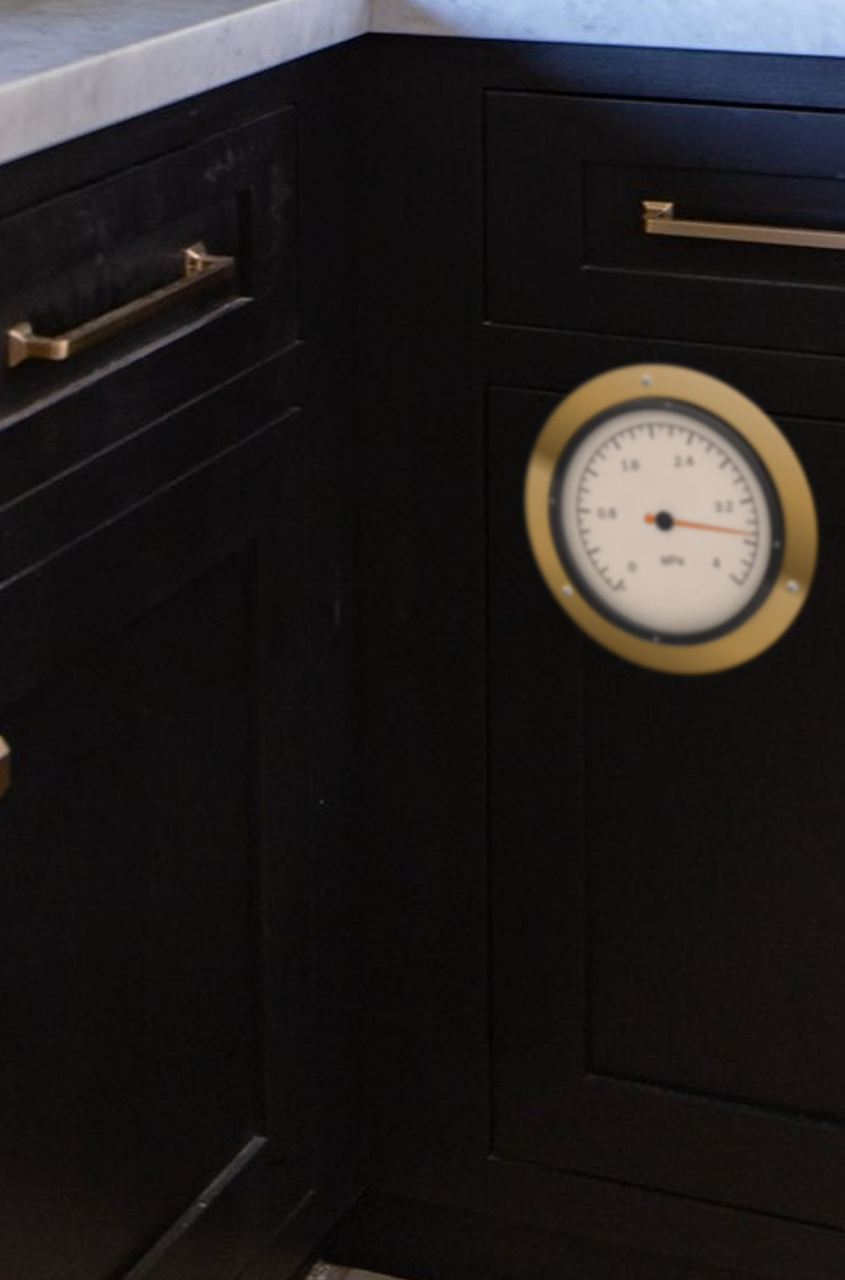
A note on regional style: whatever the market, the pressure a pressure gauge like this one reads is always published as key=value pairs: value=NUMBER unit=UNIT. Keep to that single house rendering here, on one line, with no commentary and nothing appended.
value=3.5 unit=MPa
